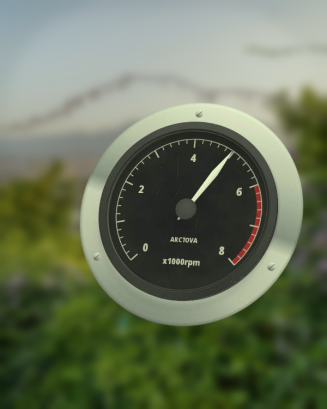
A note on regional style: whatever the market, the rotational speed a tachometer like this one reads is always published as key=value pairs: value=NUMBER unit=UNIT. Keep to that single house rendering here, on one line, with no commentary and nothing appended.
value=5000 unit=rpm
